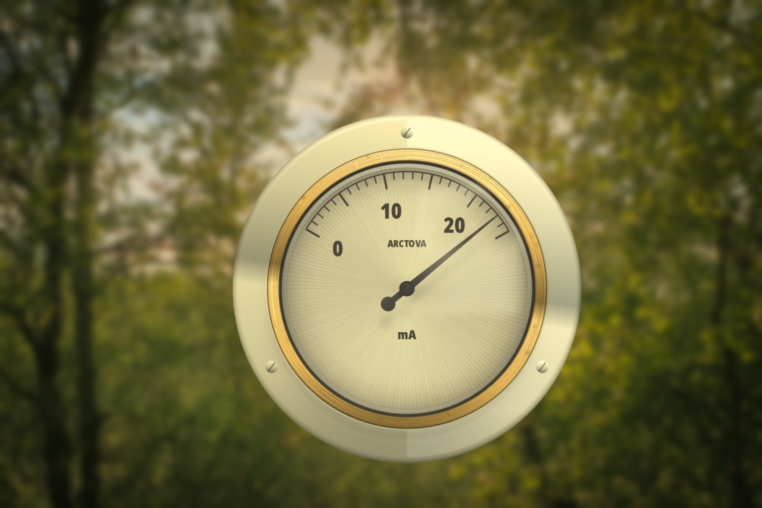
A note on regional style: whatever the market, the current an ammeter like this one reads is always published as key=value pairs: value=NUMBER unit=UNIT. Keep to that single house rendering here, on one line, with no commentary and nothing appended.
value=23 unit=mA
